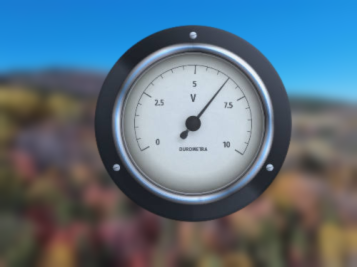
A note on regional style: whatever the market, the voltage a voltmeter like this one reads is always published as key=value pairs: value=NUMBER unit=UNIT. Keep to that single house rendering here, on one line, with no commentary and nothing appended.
value=6.5 unit=V
